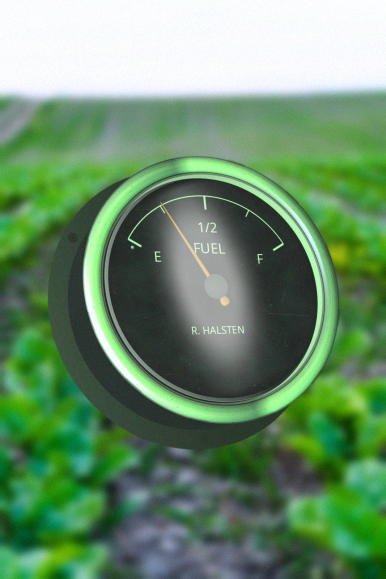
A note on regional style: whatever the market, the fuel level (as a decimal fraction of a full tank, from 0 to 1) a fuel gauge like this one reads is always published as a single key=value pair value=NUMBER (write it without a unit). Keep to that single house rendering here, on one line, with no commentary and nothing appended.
value=0.25
